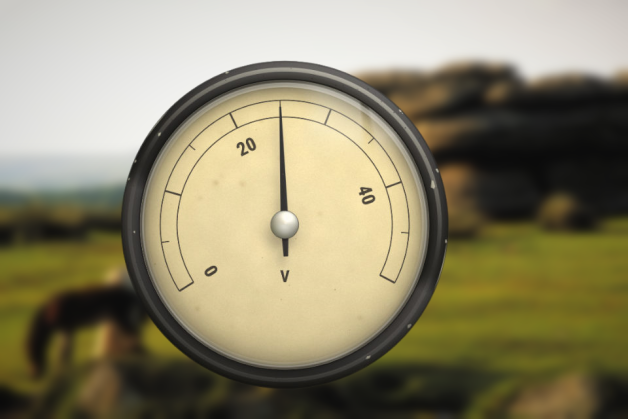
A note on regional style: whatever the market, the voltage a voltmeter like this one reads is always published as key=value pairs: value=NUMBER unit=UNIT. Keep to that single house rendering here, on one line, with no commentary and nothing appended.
value=25 unit=V
